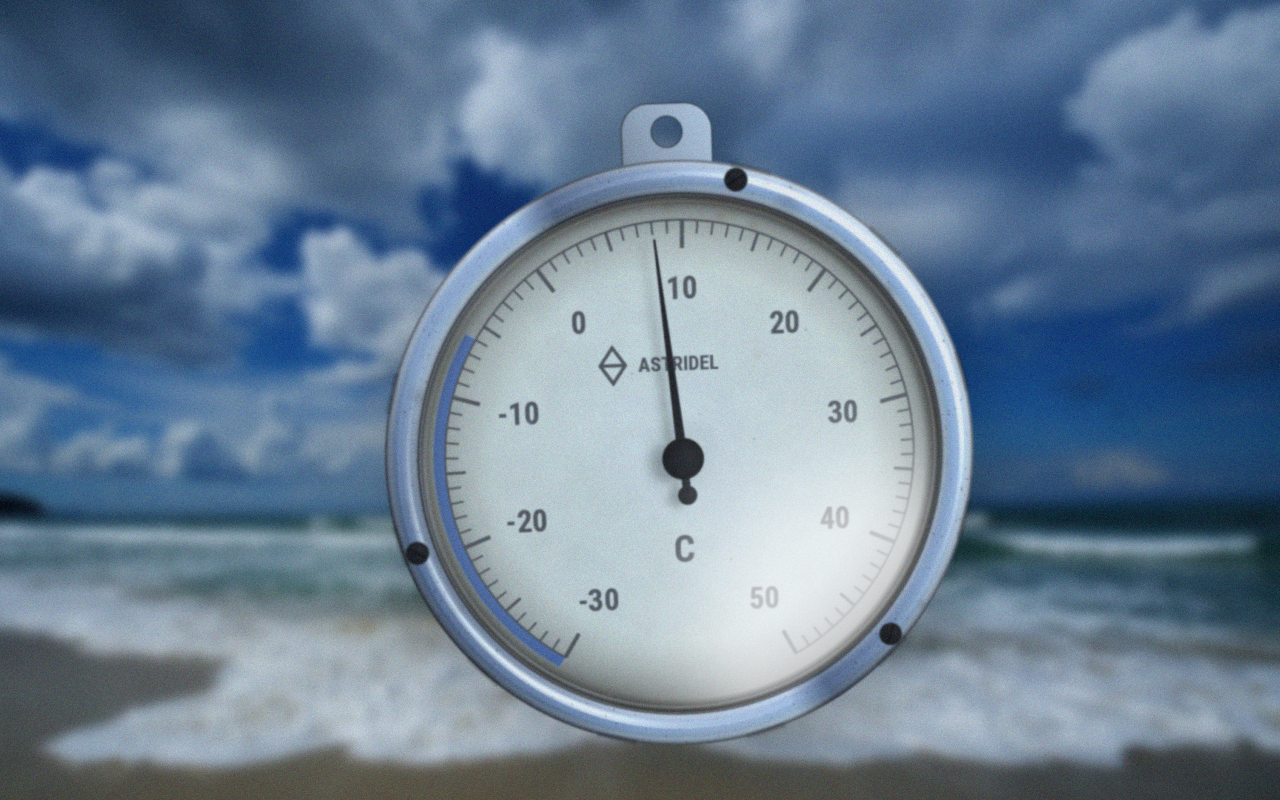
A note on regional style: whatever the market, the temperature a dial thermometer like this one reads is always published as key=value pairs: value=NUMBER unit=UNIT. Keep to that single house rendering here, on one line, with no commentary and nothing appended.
value=8 unit=°C
